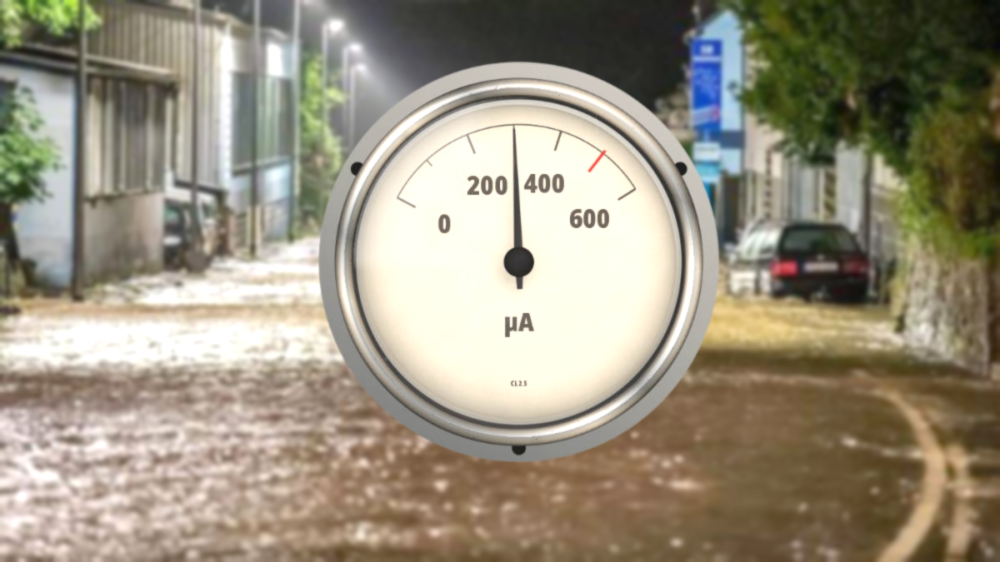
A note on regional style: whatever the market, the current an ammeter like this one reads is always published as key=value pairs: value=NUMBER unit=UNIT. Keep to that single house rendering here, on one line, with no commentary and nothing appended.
value=300 unit=µA
